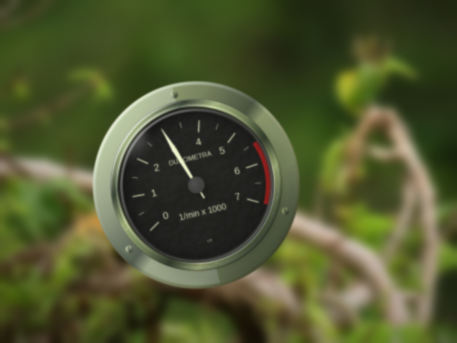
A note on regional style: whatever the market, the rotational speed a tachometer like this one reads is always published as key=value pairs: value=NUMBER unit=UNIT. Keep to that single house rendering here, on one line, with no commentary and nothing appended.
value=3000 unit=rpm
